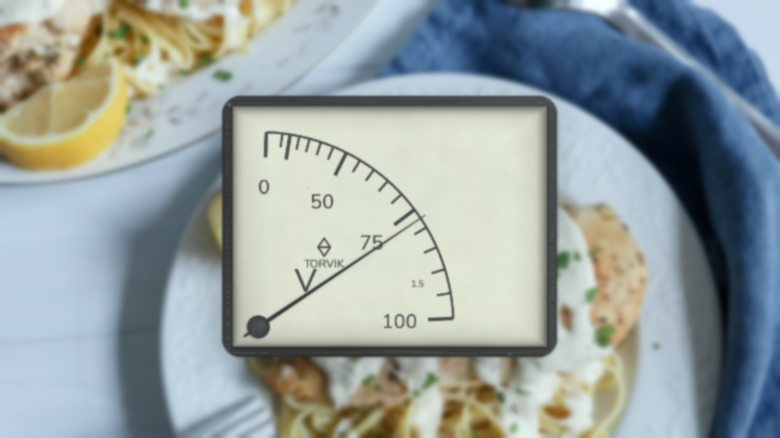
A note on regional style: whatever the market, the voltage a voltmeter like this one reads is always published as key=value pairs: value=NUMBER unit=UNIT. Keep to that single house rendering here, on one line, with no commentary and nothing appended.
value=77.5 unit=V
